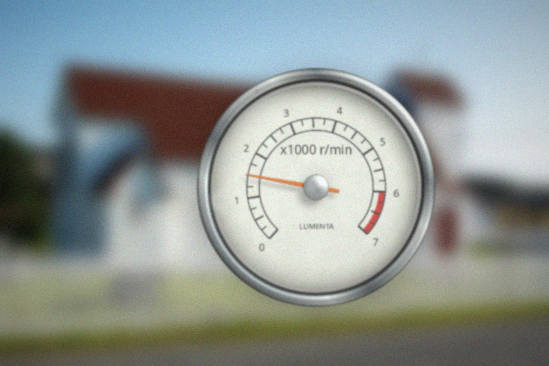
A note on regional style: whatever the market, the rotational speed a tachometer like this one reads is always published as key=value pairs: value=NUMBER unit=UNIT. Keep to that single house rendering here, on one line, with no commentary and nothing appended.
value=1500 unit=rpm
